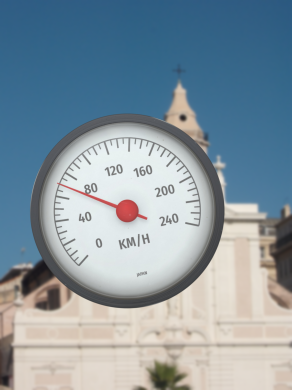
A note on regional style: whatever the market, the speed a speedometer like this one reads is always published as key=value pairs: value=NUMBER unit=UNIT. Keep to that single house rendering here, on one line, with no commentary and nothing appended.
value=70 unit=km/h
